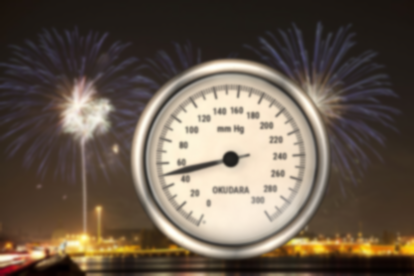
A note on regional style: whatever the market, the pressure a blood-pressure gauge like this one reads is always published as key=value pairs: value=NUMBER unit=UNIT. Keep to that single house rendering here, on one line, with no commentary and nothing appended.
value=50 unit=mmHg
